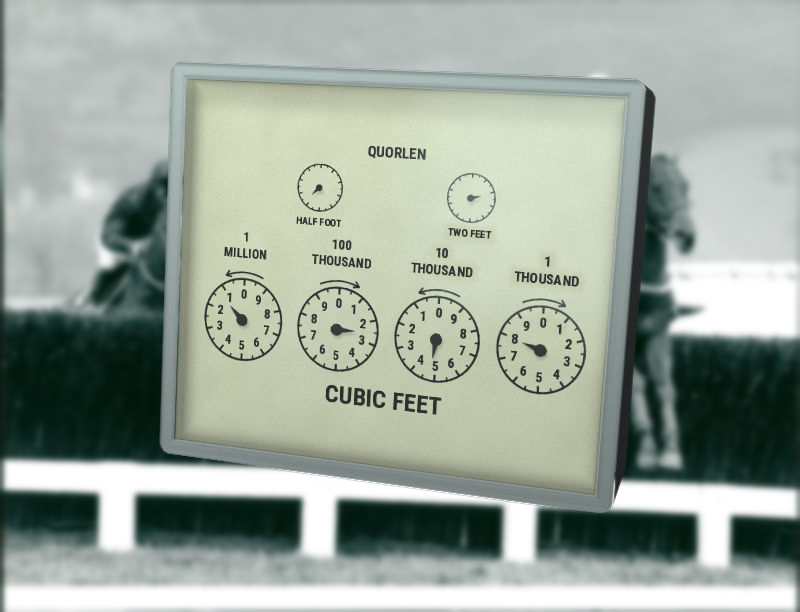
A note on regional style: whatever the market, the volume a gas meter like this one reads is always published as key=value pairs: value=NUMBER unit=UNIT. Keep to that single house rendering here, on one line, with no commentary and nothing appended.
value=124800 unit=ft³
